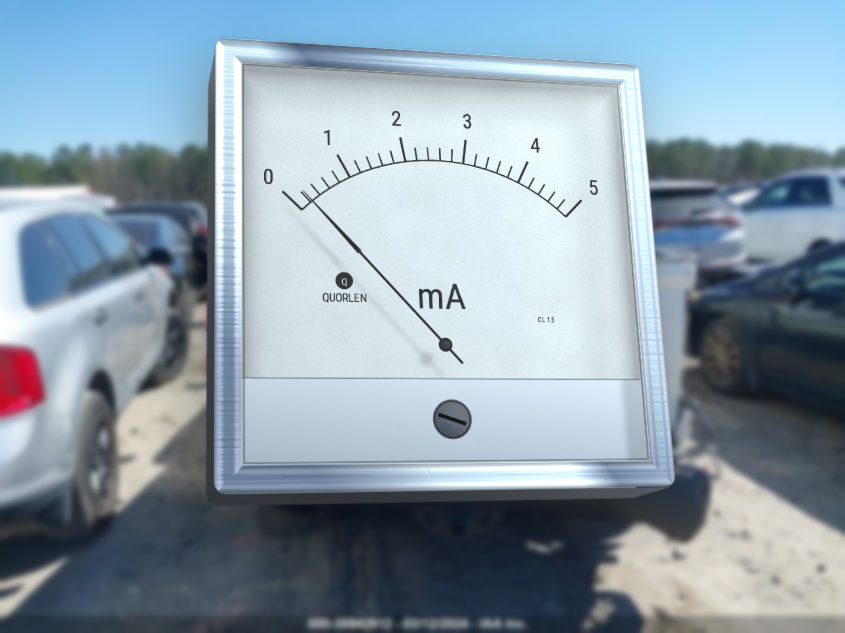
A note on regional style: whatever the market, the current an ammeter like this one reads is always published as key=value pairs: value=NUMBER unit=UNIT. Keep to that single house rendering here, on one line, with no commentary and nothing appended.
value=0.2 unit=mA
